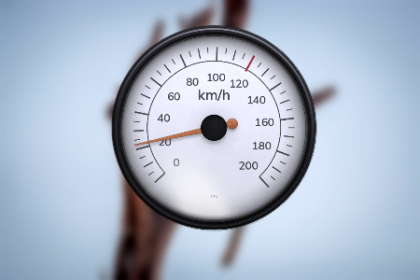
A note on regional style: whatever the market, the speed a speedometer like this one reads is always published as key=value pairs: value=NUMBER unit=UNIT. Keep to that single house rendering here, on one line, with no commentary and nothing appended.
value=22.5 unit=km/h
